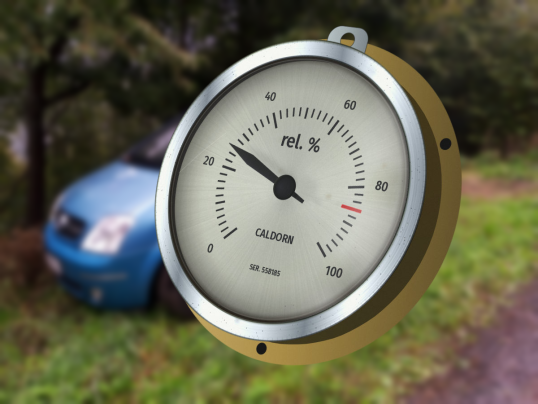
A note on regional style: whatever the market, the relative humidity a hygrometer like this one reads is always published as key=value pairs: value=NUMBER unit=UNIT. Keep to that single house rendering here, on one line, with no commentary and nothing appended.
value=26 unit=%
